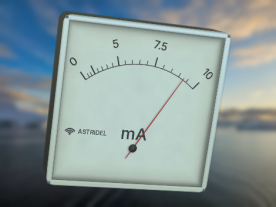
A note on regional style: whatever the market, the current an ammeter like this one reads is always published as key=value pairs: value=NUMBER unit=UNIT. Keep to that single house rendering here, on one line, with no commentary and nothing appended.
value=9.25 unit=mA
